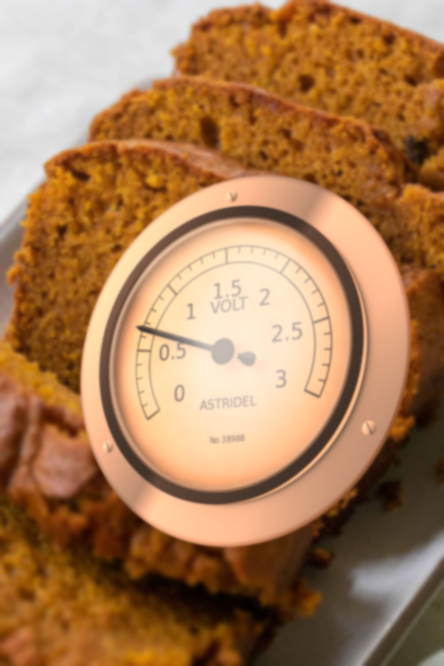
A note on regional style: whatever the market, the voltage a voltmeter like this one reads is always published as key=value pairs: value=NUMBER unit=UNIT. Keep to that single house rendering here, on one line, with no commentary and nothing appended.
value=0.65 unit=V
